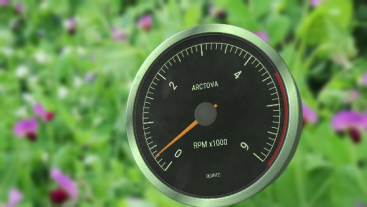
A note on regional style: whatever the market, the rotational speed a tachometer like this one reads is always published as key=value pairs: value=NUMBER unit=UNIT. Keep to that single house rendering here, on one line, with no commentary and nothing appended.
value=300 unit=rpm
